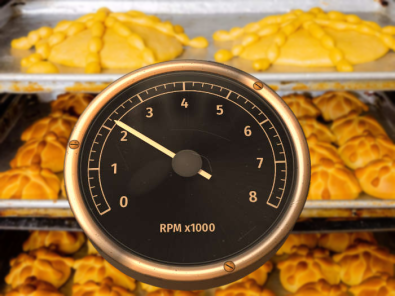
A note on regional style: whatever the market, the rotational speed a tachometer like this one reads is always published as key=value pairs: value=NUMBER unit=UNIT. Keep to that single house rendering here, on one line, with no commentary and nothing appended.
value=2200 unit=rpm
